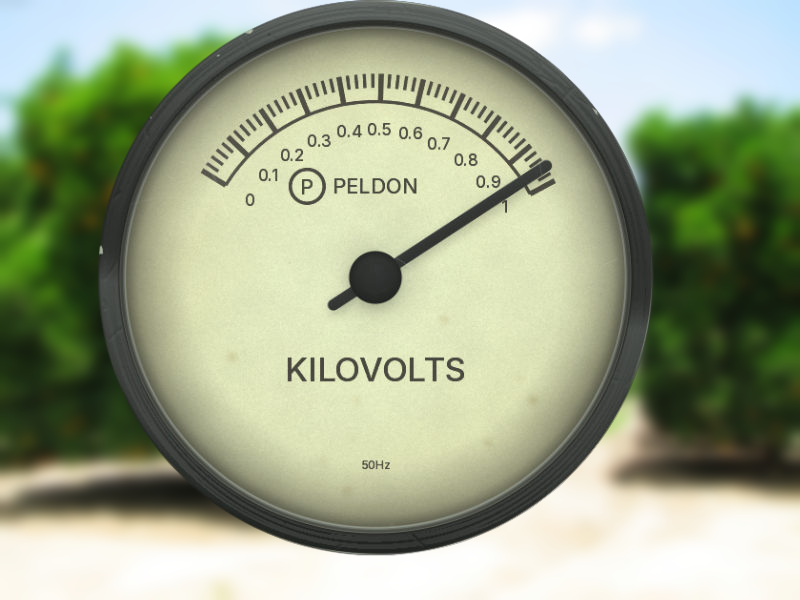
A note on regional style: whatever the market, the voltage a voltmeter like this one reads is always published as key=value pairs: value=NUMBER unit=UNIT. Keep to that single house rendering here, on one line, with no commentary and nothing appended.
value=0.96 unit=kV
